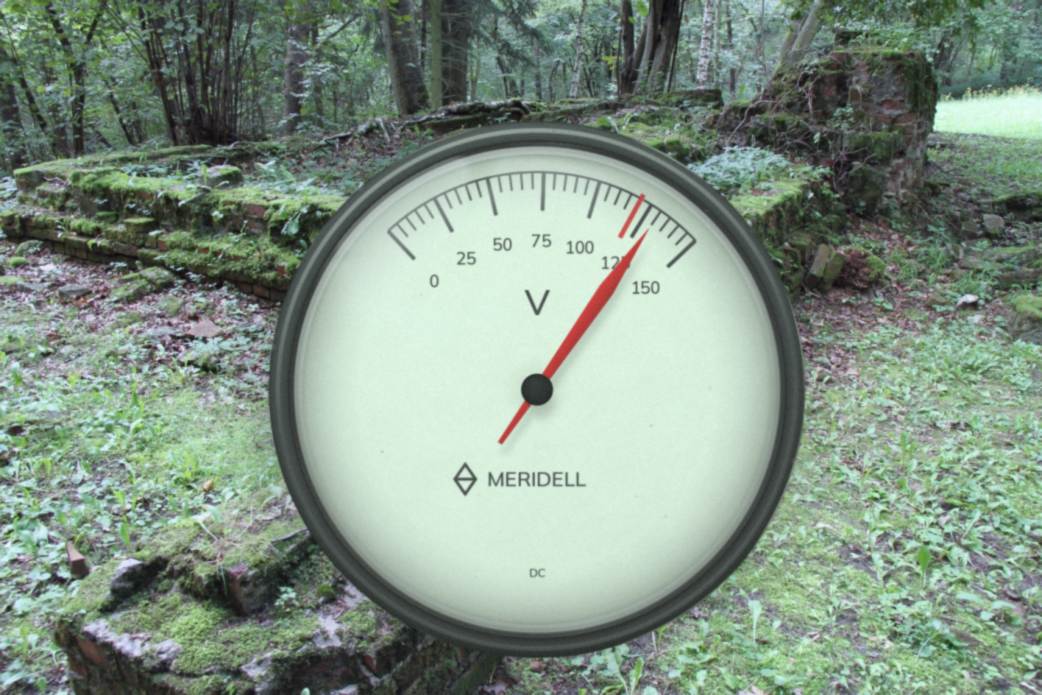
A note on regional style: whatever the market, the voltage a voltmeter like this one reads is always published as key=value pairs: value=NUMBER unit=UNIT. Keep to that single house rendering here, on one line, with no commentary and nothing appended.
value=130 unit=V
